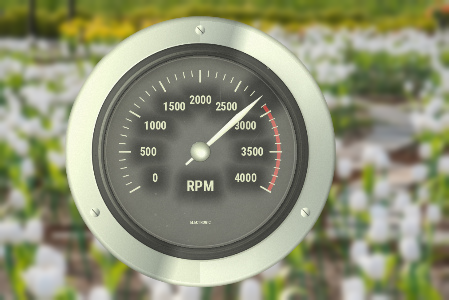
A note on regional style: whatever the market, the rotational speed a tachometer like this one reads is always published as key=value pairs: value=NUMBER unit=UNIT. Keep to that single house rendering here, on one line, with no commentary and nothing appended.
value=2800 unit=rpm
